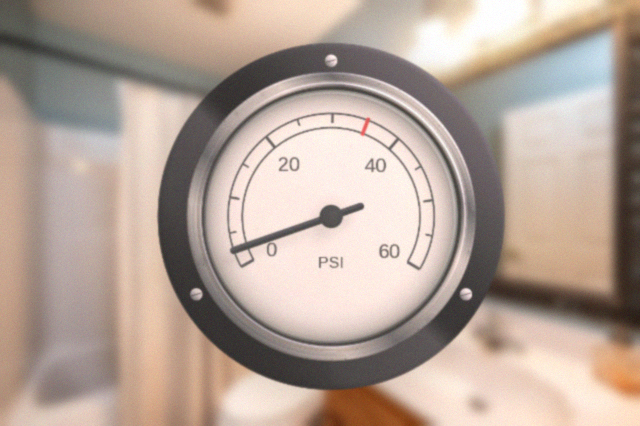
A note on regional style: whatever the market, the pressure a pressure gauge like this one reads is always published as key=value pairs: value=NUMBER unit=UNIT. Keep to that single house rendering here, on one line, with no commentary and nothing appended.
value=2.5 unit=psi
